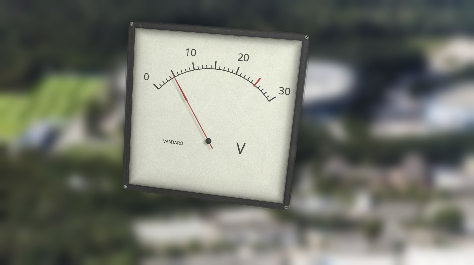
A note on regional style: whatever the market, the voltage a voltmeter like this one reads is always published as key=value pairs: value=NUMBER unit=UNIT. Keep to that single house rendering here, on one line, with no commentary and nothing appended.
value=5 unit=V
